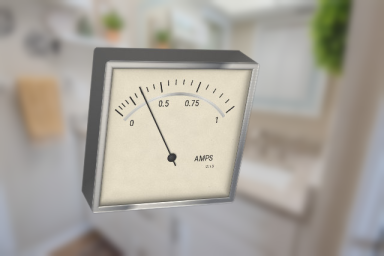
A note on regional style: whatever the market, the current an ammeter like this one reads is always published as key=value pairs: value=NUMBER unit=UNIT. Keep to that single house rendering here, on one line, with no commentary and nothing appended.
value=0.35 unit=A
